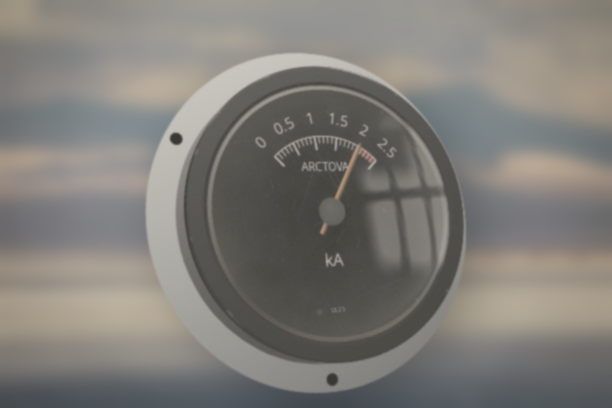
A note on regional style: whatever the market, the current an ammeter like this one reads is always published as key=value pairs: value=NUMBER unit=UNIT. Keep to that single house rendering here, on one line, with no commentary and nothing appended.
value=2 unit=kA
